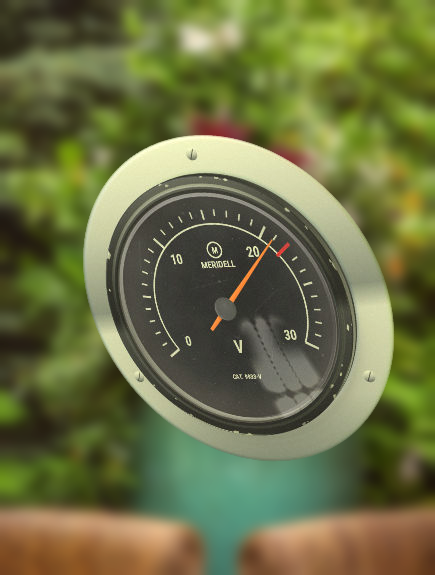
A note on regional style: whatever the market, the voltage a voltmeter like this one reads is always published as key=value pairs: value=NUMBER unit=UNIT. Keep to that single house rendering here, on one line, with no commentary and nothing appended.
value=21 unit=V
